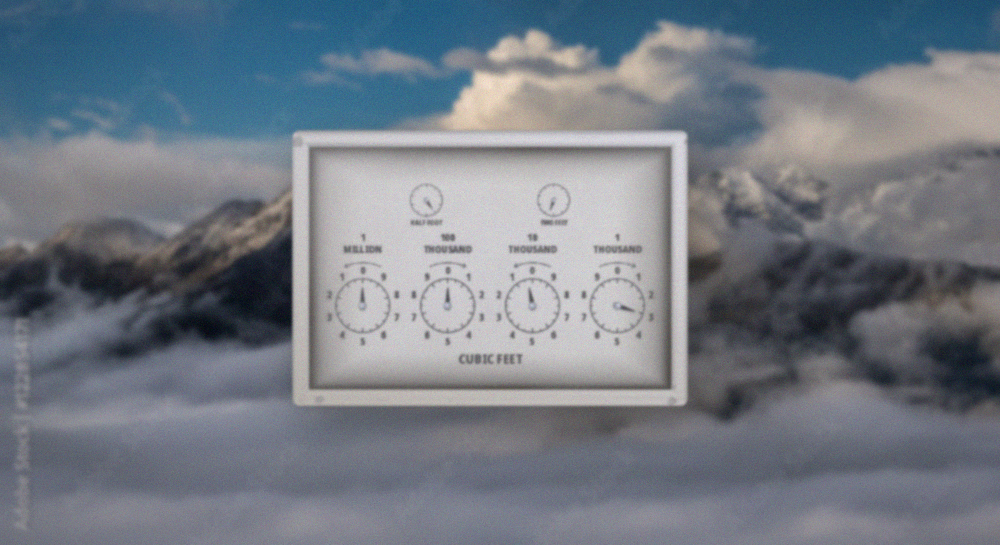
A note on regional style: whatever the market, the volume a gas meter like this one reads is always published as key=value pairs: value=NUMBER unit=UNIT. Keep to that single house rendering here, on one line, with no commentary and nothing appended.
value=300 unit=ft³
